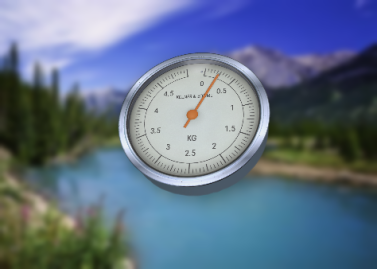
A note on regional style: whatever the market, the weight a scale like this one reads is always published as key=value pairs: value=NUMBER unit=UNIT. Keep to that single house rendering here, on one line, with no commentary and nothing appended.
value=0.25 unit=kg
